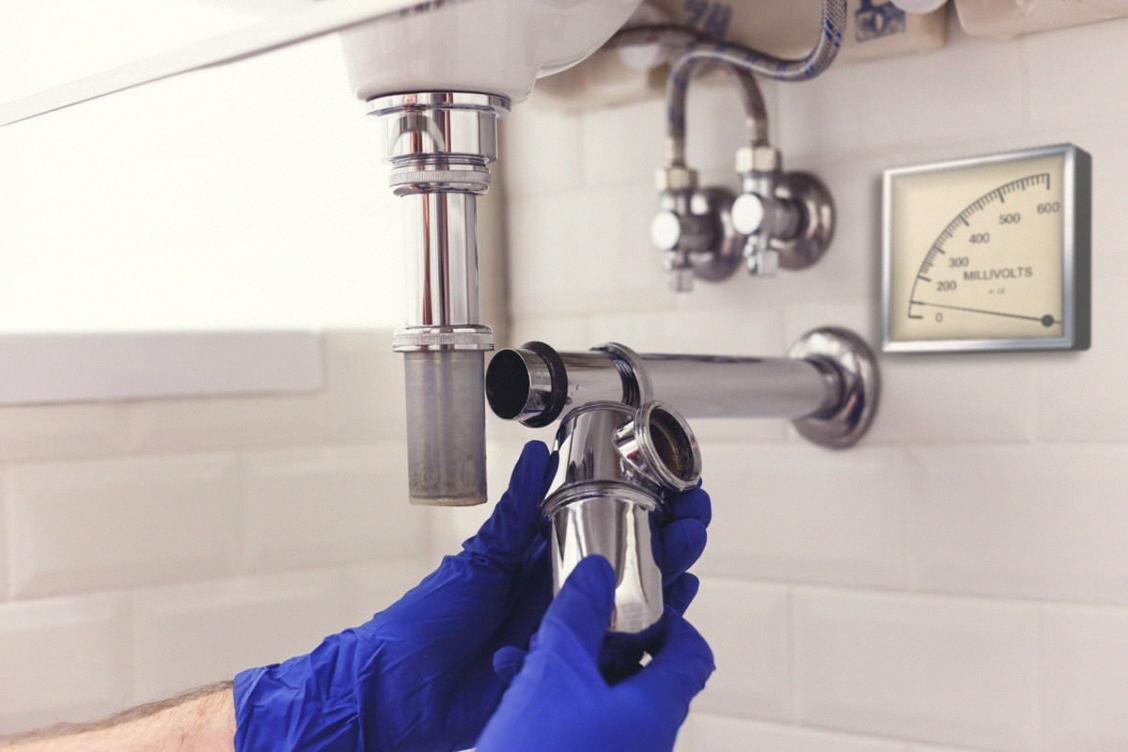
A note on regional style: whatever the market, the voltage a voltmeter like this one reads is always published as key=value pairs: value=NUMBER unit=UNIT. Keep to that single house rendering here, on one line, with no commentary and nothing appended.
value=100 unit=mV
